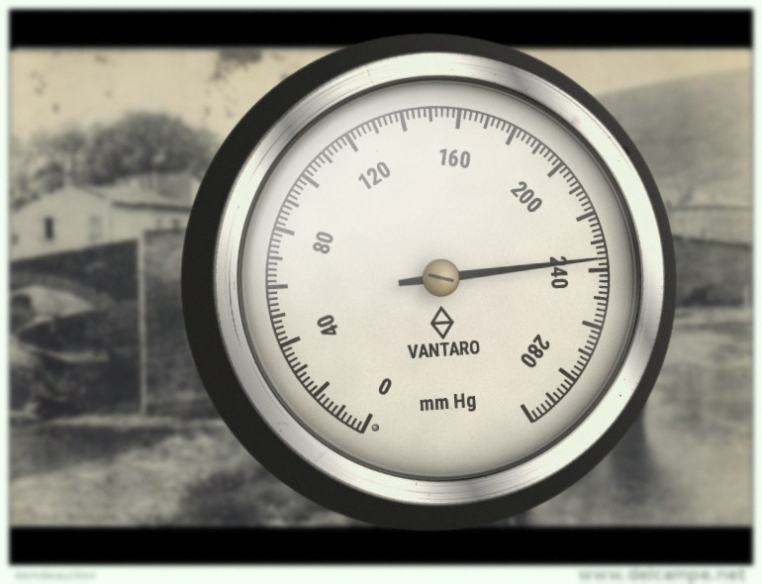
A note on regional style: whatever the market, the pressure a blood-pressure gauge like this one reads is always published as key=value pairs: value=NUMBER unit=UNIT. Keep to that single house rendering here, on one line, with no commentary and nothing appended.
value=236 unit=mmHg
